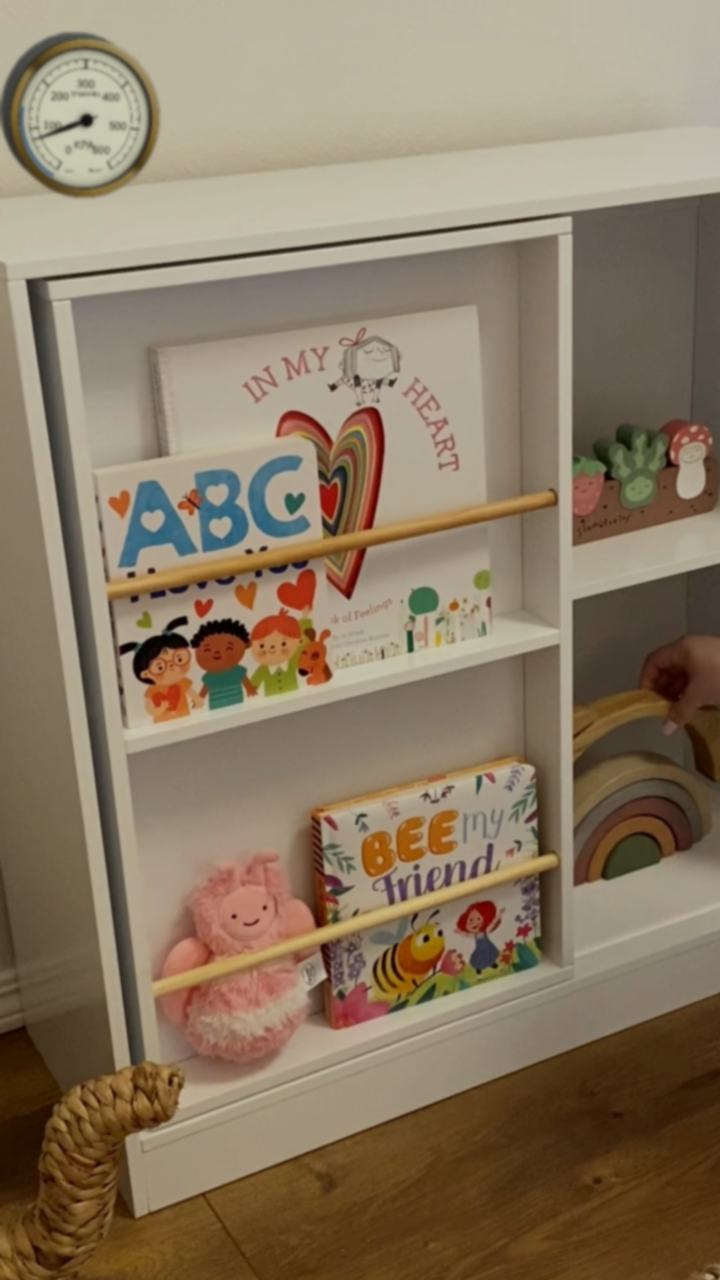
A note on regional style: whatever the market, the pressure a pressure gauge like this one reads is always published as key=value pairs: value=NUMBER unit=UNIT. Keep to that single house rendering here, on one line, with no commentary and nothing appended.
value=80 unit=kPa
